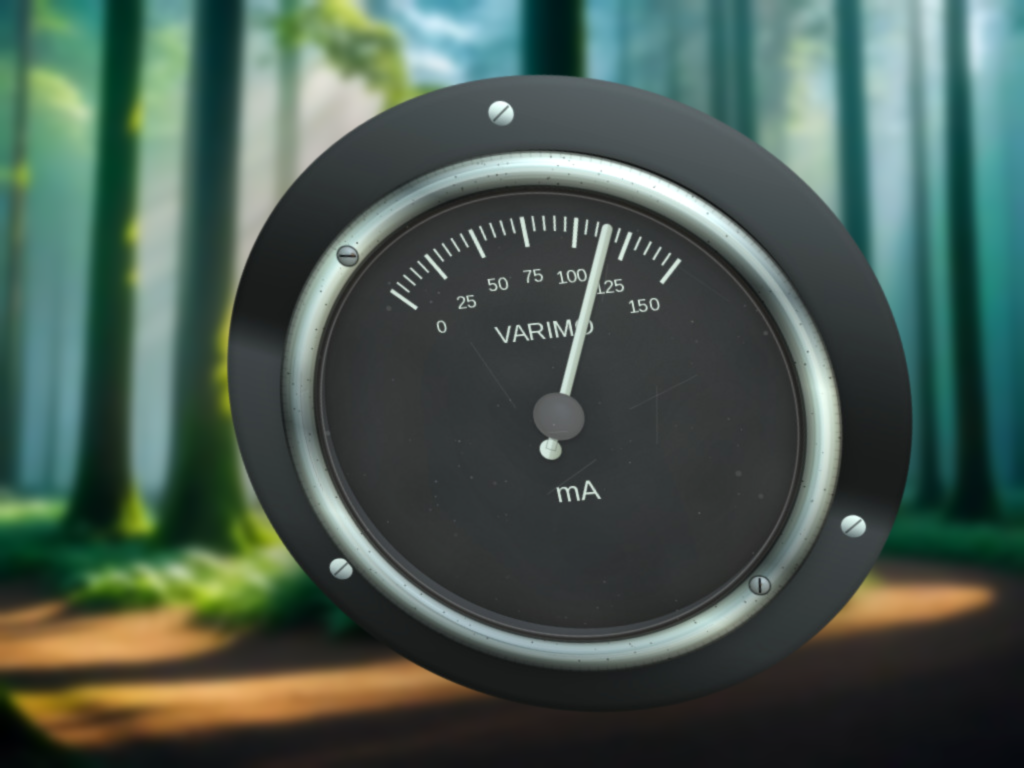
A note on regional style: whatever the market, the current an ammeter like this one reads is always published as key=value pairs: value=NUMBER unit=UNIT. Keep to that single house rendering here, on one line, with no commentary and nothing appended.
value=115 unit=mA
